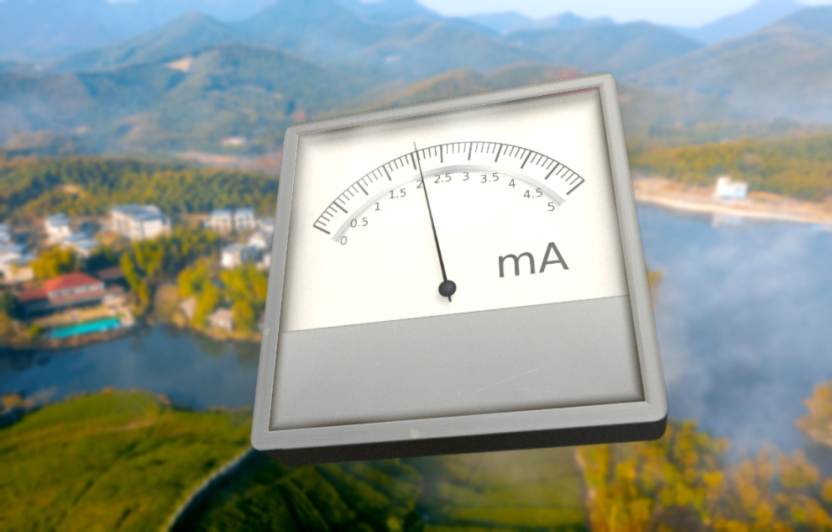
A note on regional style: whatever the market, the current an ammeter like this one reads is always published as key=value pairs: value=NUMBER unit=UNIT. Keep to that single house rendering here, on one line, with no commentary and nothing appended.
value=2.1 unit=mA
